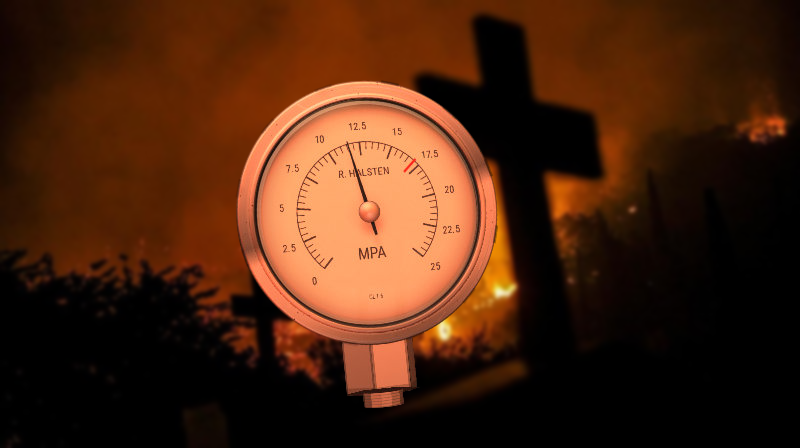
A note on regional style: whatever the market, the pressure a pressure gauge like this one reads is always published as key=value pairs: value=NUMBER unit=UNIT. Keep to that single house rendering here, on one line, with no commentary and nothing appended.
value=11.5 unit=MPa
